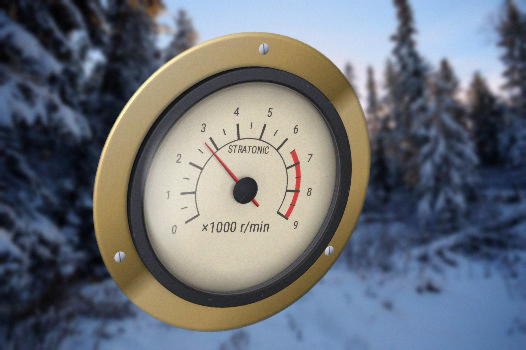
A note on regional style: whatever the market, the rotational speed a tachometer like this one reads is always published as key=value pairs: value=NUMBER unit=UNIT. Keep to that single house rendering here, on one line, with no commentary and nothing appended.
value=2750 unit=rpm
